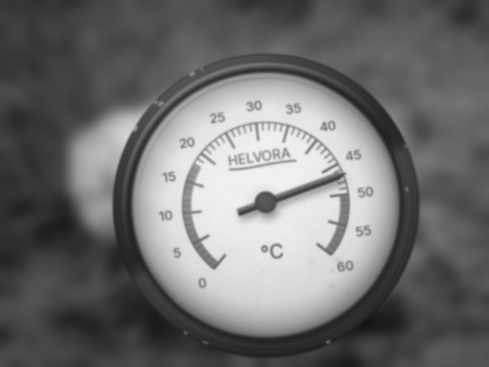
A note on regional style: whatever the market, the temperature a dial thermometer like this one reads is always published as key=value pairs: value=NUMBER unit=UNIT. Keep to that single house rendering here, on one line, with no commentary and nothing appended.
value=47 unit=°C
